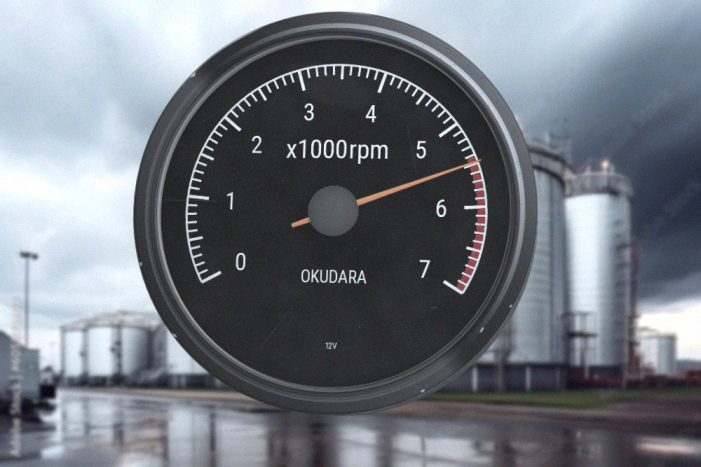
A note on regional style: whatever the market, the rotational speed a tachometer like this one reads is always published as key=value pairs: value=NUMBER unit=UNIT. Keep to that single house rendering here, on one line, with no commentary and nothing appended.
value=5500 unit=rpm
